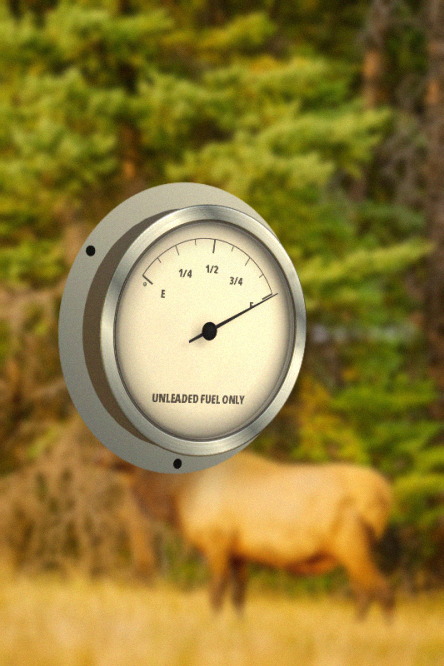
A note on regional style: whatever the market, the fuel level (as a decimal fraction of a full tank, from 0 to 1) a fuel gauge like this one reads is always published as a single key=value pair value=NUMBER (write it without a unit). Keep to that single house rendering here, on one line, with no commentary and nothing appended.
value=1
